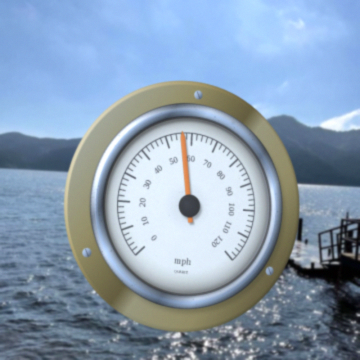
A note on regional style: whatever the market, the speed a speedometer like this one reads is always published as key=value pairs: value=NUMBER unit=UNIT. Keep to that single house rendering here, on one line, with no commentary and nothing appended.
value=56 unit=mph
